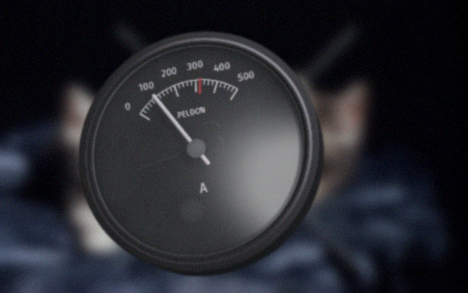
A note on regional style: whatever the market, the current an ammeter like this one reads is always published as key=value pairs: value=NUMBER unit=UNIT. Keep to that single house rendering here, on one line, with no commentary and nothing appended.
value=100 unit=A
